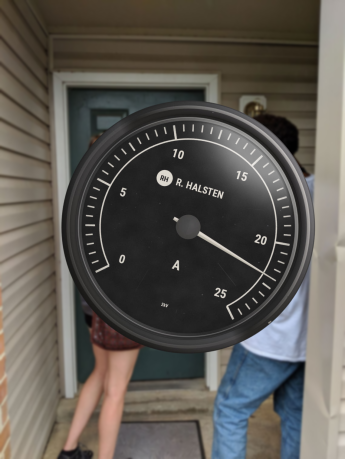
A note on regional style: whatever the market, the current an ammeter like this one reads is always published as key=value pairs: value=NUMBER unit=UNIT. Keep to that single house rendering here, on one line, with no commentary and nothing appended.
value=22 unit=A
